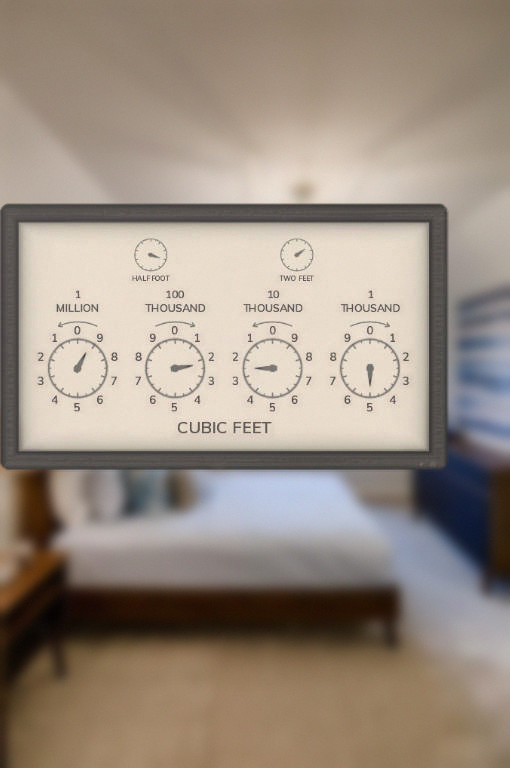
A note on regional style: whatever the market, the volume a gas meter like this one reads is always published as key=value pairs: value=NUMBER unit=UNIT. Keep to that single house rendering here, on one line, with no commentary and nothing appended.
value=922500 unit=ft³
